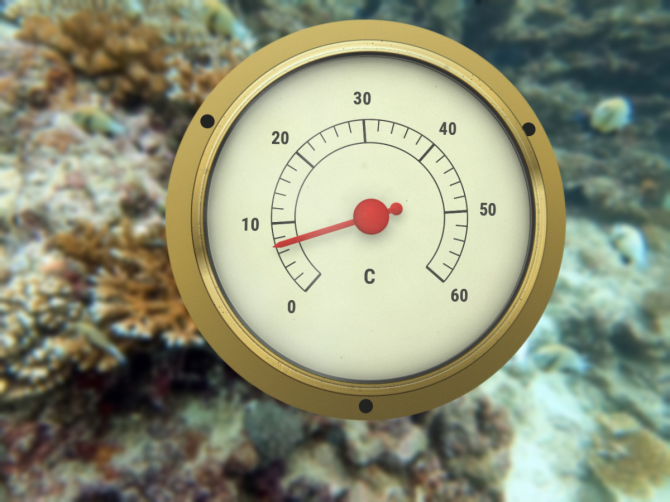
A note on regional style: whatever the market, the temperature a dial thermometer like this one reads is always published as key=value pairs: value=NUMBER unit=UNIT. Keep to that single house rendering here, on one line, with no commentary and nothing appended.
value=7 unit=°C
